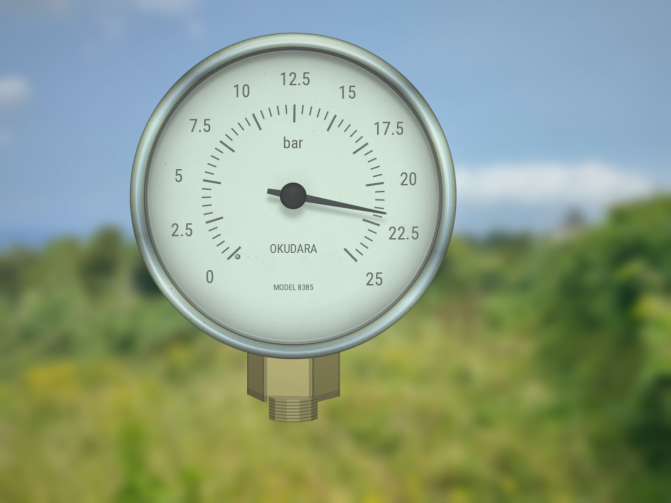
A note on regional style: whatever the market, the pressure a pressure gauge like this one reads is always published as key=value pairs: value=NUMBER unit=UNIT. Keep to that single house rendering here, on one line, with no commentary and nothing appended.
value=21.75 unit=bar
